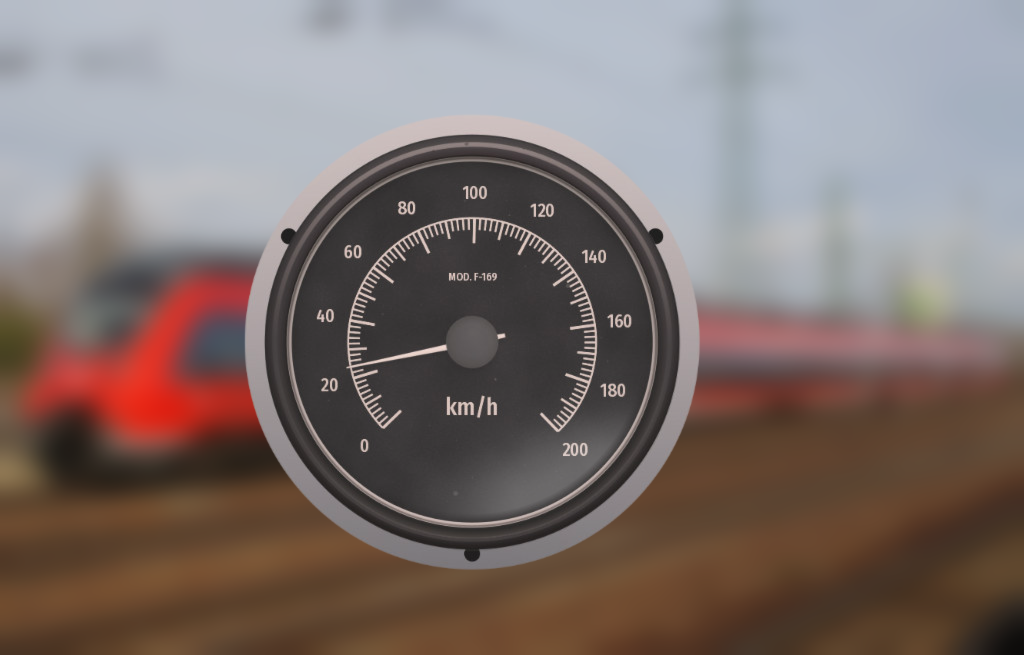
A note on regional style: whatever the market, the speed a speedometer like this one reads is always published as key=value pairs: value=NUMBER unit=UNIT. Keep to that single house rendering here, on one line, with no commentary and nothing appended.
value=24 unit=km/h
